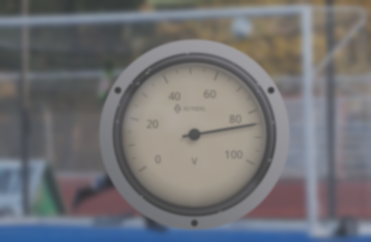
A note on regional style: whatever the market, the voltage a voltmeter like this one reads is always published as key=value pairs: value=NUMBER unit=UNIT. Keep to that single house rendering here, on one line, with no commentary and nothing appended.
value=85 unit=V
